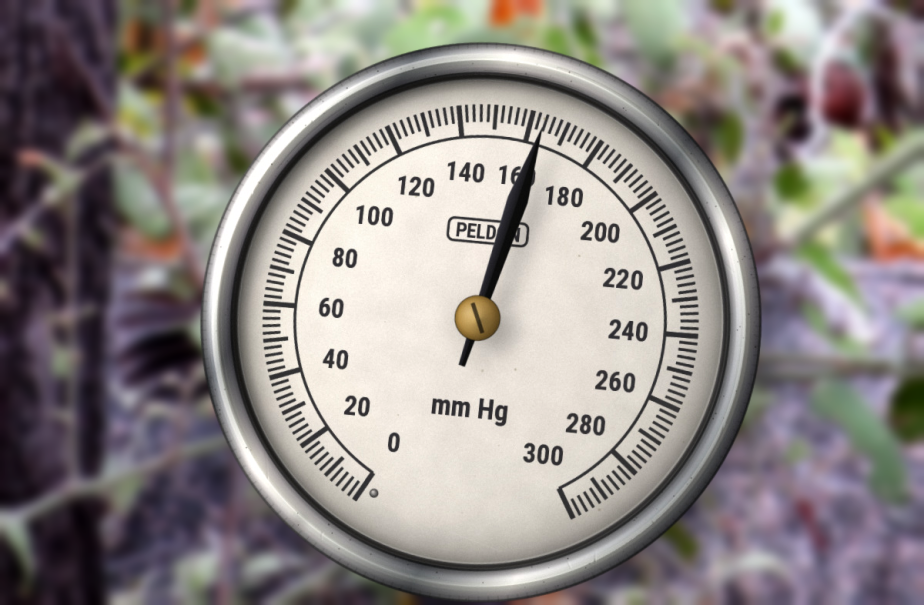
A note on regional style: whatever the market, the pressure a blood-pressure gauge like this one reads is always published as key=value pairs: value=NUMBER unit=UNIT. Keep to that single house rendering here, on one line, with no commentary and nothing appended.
value=164 unit=mmHg
